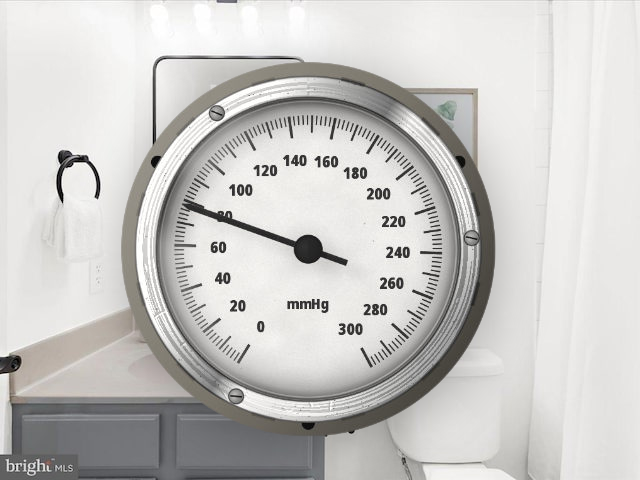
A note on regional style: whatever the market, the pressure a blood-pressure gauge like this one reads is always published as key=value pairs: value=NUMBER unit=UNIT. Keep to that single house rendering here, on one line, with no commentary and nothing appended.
value=78 unit=mmHg
